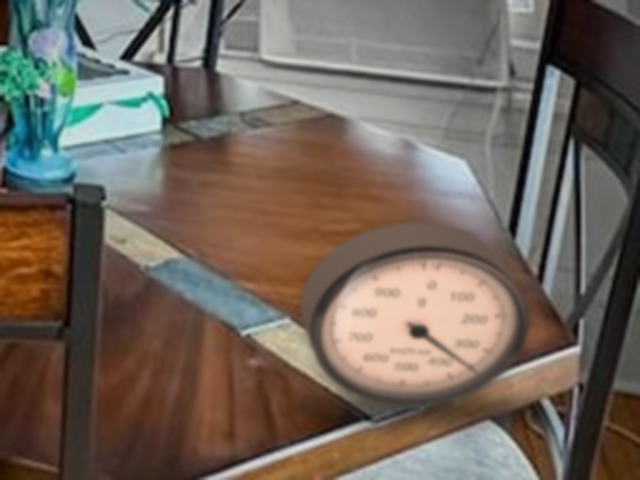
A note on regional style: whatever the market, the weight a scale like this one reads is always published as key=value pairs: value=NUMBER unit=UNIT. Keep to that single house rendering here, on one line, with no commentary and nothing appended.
value=350 unit=g
